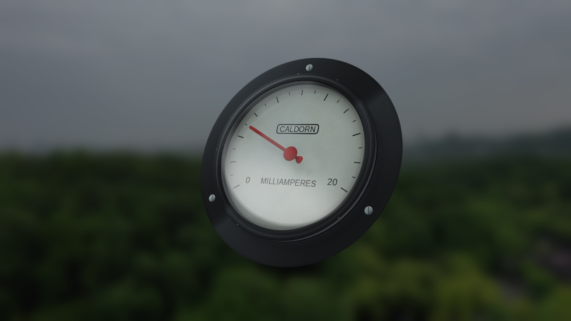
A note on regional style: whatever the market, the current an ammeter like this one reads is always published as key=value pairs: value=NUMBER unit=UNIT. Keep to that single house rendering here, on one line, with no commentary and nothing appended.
value=5 unit=mA
